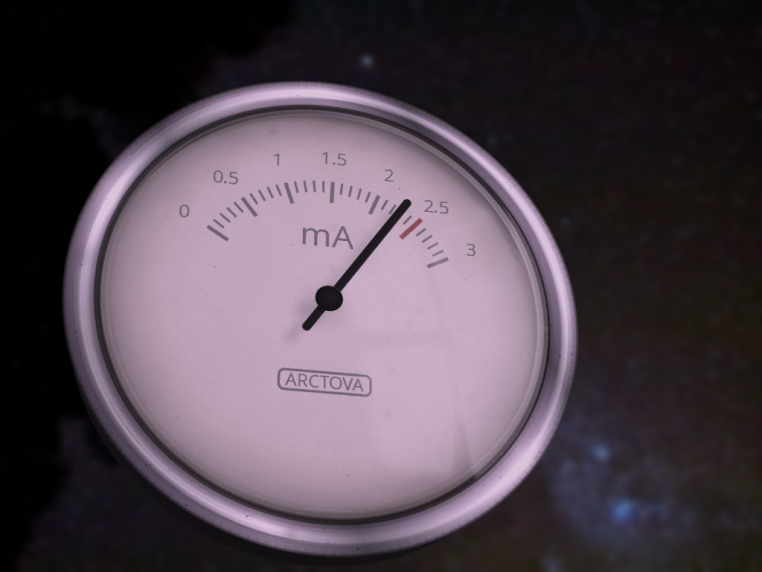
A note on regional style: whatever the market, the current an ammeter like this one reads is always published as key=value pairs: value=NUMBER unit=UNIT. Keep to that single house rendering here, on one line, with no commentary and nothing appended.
value=2.3 unit=mA
